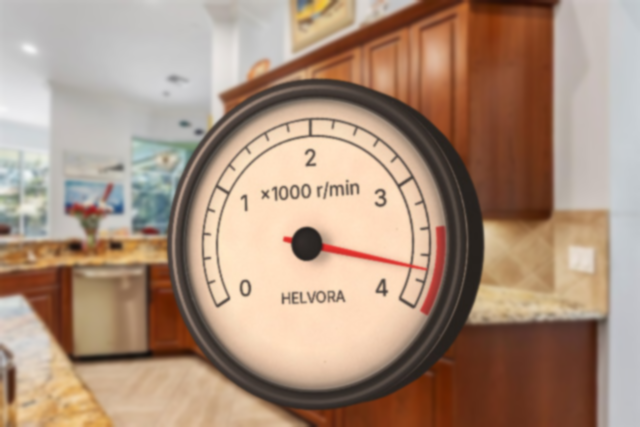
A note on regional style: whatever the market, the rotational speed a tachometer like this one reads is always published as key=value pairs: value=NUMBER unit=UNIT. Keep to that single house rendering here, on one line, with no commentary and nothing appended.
value=3700 unit=rpm
